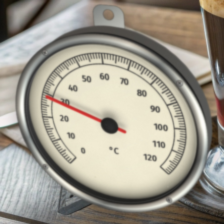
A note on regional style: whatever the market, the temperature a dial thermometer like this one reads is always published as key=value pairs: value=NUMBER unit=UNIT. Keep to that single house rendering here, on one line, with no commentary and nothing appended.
value=30 unit=°C
